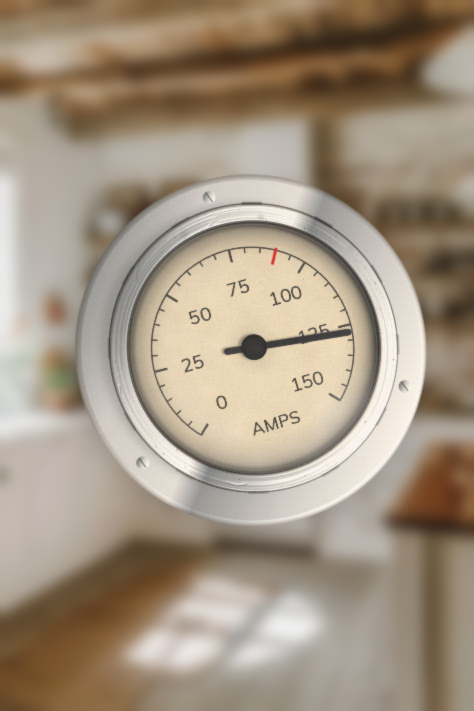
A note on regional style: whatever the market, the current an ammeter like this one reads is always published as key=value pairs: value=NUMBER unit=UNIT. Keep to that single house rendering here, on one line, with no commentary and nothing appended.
value=127.5 unit=A
